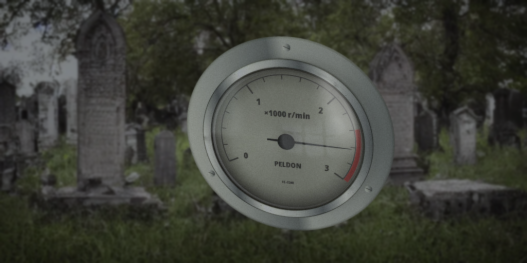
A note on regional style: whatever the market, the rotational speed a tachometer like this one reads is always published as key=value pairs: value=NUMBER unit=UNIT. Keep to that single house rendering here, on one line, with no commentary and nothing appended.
value=2600 unit=rpm
